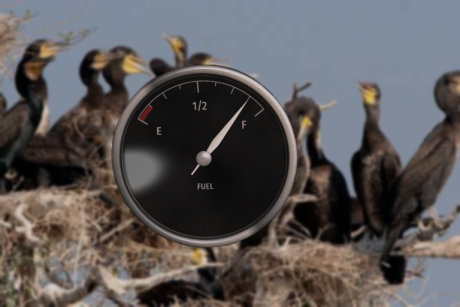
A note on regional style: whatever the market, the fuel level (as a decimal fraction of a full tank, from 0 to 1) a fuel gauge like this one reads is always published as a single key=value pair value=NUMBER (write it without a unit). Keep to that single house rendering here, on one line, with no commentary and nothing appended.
value=0.875
